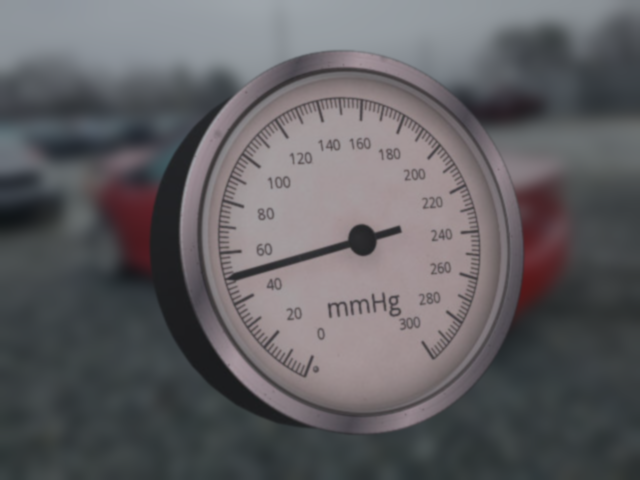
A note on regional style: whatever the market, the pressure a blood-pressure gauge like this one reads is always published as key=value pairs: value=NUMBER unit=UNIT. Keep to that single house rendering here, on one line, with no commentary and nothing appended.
value=50 unit=mmHg
